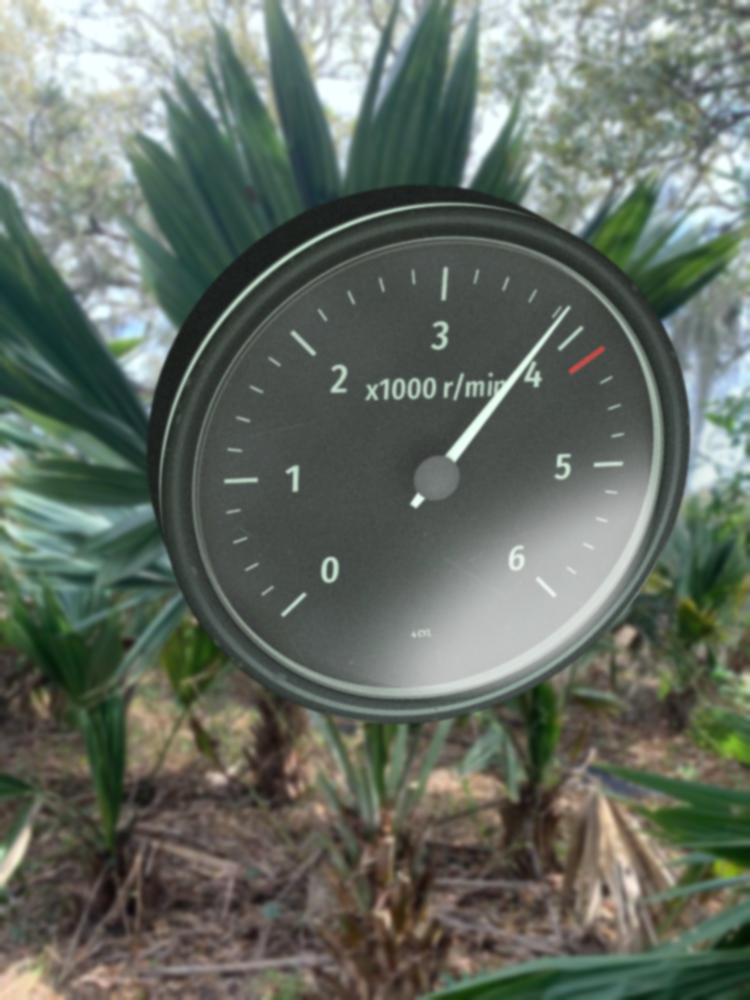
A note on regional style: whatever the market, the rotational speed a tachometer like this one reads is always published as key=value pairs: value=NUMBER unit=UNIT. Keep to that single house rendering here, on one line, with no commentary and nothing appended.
value=3800 unit=rpm
